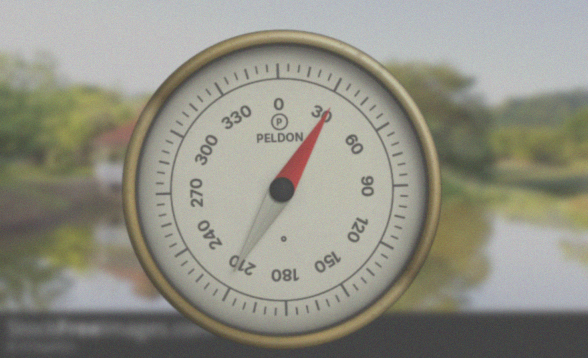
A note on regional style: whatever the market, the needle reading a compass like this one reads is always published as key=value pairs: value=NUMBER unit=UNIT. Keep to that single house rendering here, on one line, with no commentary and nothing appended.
value=32.5 unit=°
